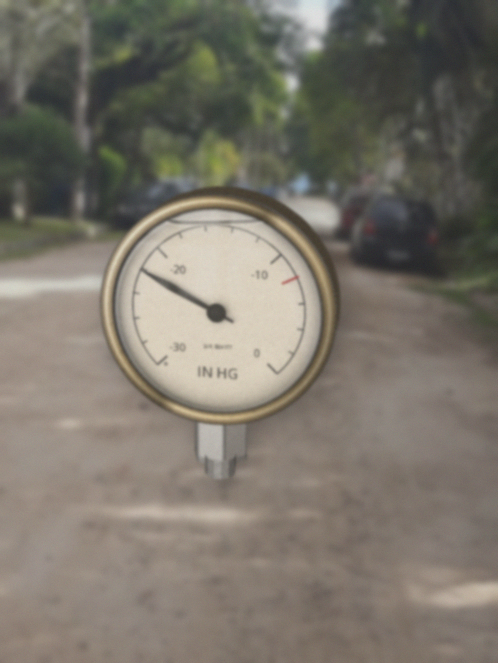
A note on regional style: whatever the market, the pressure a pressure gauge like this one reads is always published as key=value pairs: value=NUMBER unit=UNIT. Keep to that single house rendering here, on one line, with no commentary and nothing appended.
value=-22 unit=inHg
